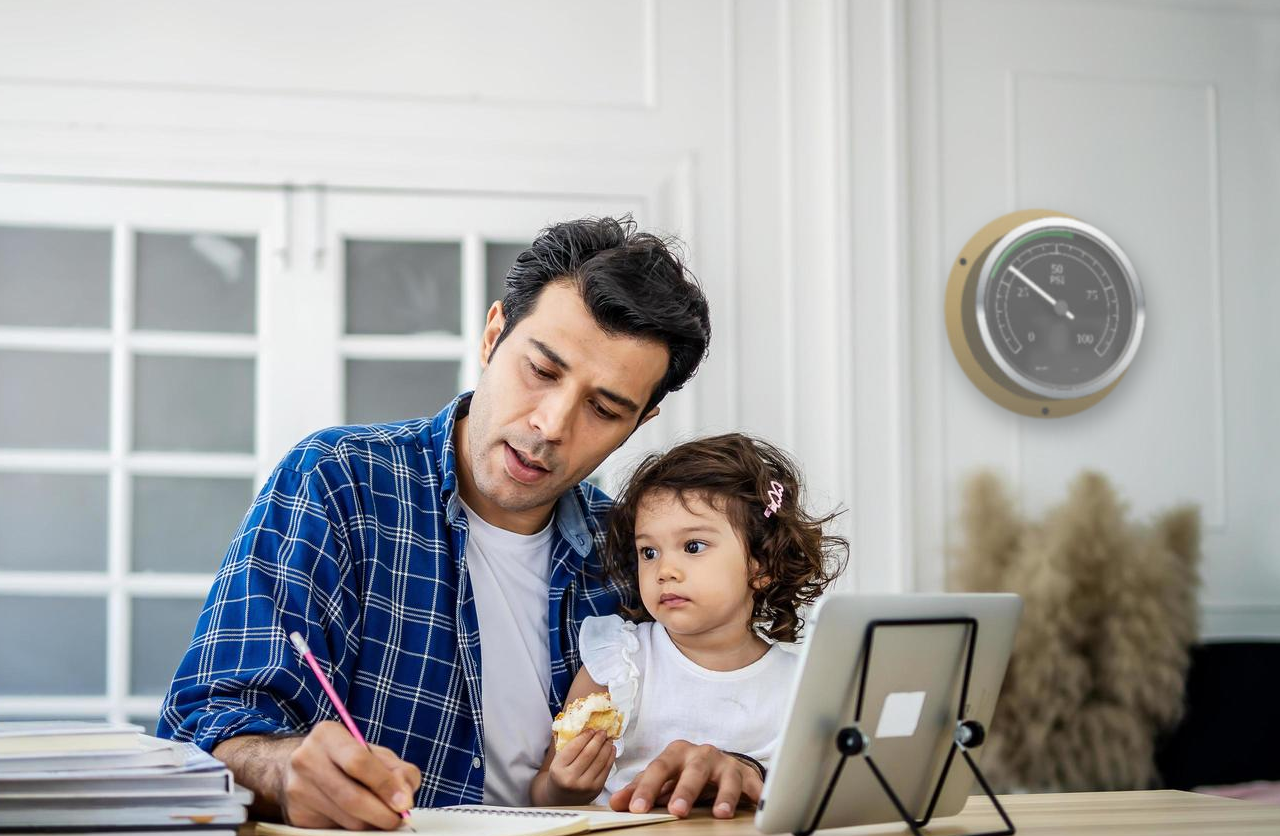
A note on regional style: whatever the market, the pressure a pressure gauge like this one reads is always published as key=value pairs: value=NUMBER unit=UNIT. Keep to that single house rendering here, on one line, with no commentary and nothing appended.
value=30 unit=psi
